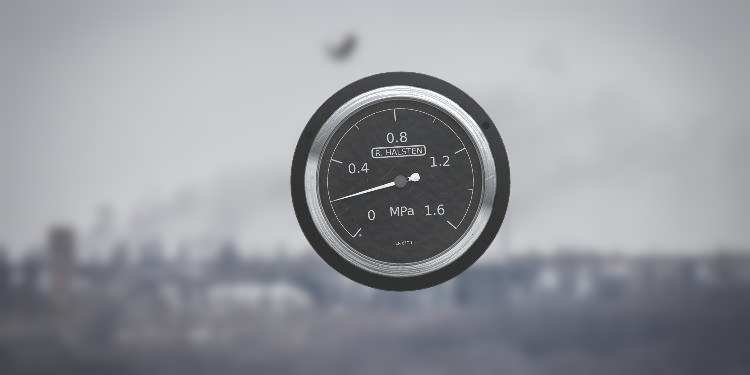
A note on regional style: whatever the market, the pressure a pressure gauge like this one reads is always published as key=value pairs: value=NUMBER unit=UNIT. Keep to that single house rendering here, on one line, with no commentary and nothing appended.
value=0.2 unit=MPa
